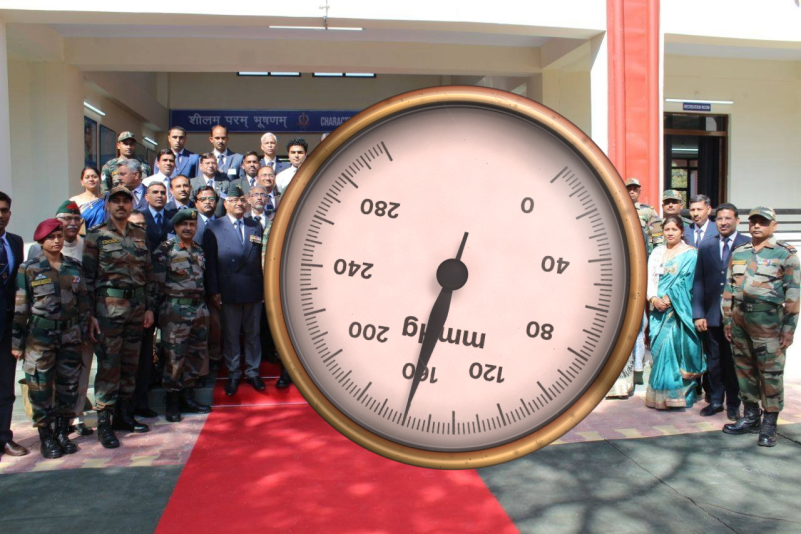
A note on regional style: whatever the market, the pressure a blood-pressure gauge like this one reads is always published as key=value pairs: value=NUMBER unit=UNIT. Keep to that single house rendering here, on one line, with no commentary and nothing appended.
value=160 unit=mmHg
